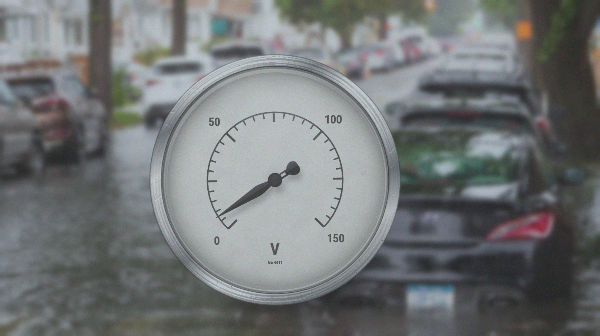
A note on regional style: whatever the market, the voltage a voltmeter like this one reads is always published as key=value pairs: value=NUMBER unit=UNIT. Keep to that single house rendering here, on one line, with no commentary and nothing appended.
value=7.5 unit=V
